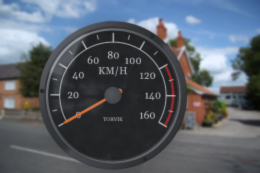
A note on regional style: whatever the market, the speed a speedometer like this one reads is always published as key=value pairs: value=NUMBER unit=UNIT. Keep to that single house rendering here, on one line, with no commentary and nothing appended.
value=0 unit=km/h
